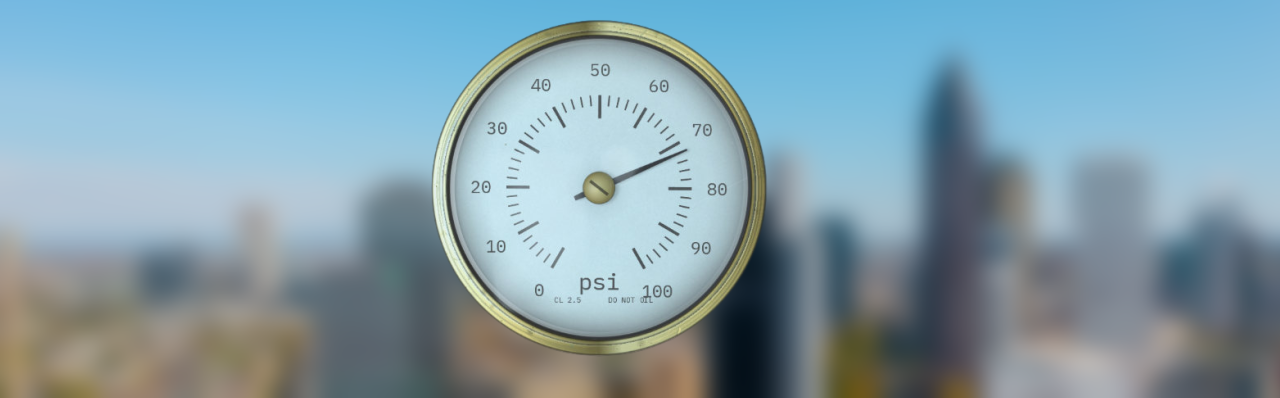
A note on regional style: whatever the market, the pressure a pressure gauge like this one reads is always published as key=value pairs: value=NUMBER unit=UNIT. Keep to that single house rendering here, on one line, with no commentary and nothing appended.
value=72 unit=psi
